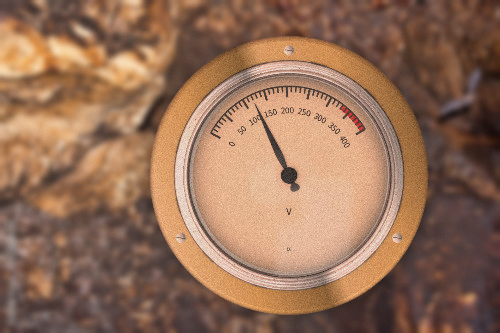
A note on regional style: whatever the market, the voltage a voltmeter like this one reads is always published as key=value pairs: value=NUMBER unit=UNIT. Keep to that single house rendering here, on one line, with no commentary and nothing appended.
value=120 unit=V
